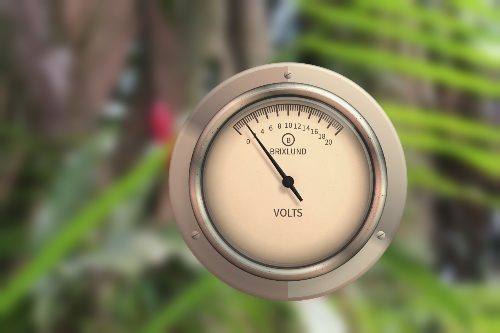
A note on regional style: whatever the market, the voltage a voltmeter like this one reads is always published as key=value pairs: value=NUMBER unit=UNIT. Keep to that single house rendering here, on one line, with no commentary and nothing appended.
value=2 unit=V
